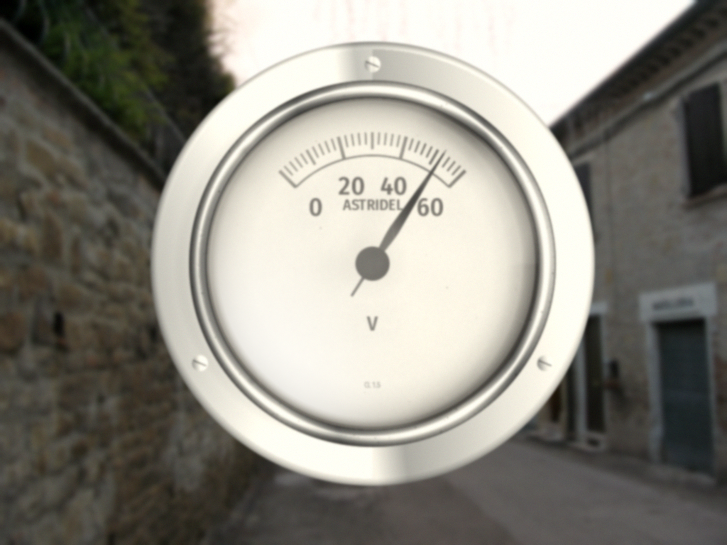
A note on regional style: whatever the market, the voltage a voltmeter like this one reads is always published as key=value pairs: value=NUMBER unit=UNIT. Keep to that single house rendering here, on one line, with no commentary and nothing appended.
value=52 unit=V
